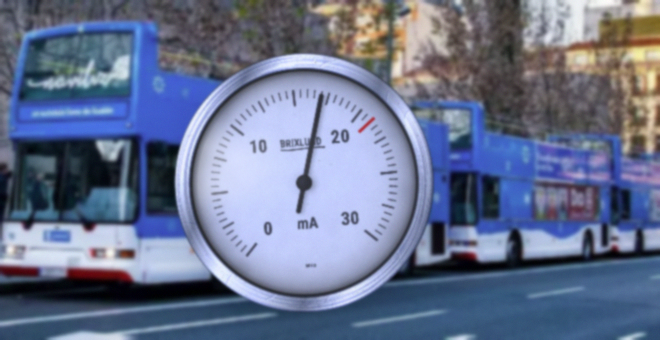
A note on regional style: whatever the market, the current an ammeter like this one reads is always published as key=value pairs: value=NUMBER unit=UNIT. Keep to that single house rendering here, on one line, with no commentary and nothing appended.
value=17 unit=mA
